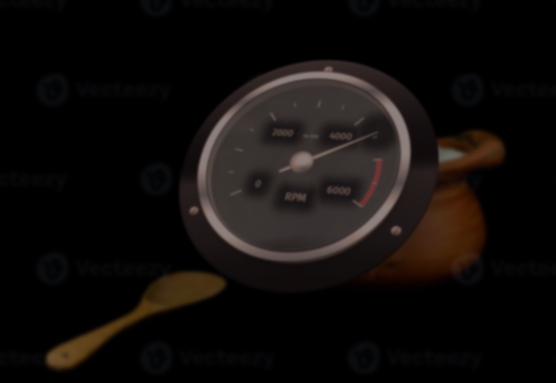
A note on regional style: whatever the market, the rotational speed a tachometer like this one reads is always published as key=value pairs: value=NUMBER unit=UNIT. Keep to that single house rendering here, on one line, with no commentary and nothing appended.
value=4500 unit=rpm
